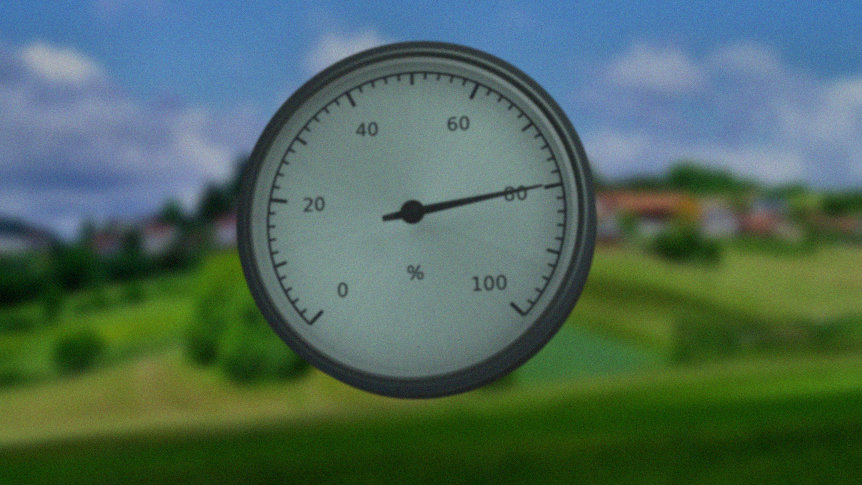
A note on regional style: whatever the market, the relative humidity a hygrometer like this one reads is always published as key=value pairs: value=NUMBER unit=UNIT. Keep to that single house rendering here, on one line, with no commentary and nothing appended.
value=80 unit=%
